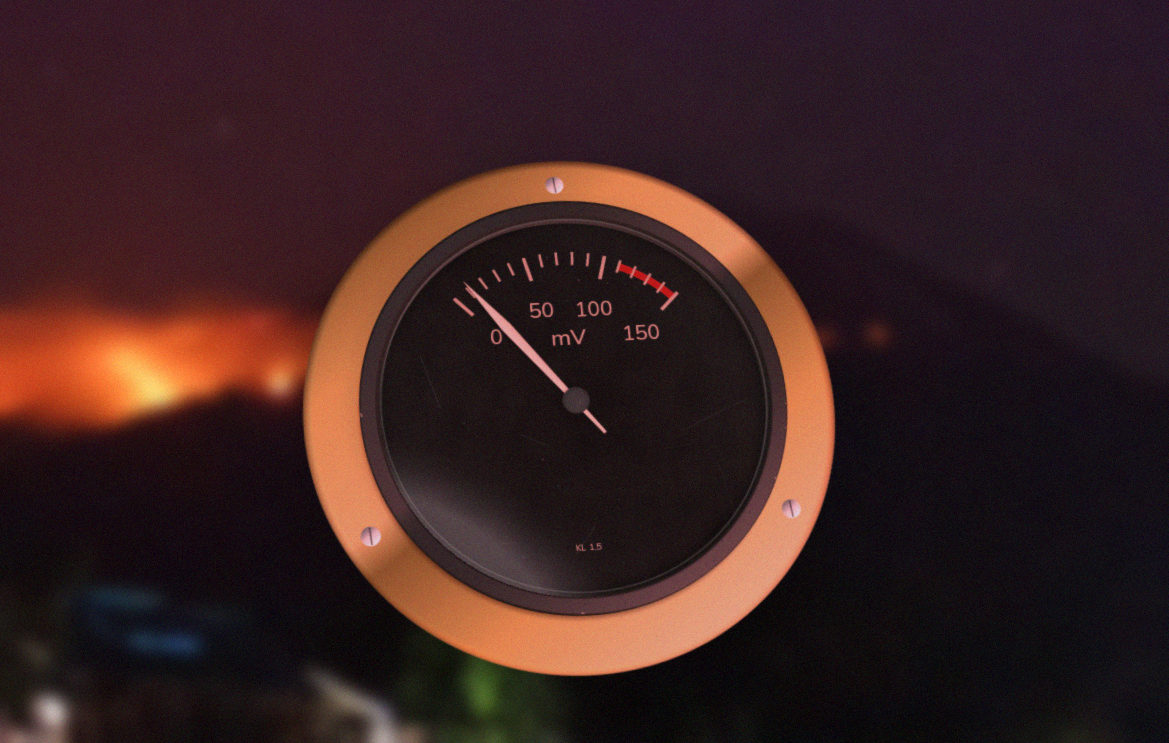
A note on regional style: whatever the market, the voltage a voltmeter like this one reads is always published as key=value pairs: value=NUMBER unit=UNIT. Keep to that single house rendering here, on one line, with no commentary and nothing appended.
value=10 unit=mV
